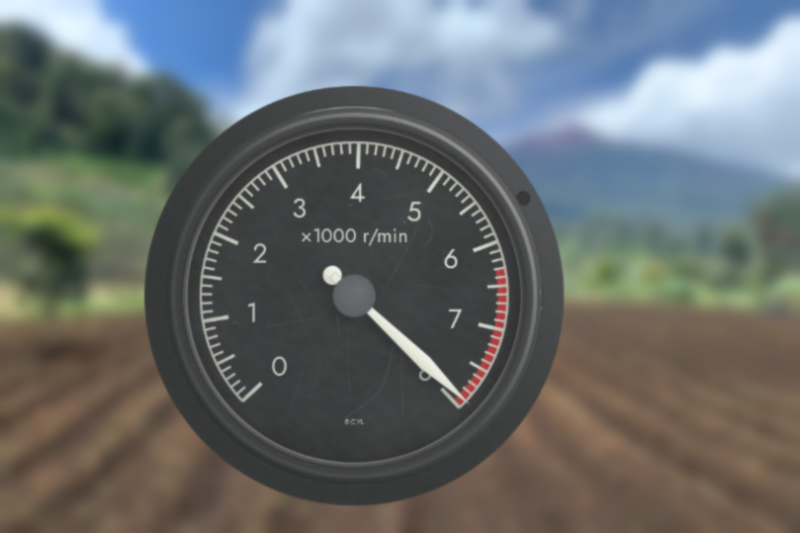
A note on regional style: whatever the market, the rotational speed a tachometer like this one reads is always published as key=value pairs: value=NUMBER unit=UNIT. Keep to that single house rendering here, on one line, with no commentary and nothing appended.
value=7900 unit=rpm
